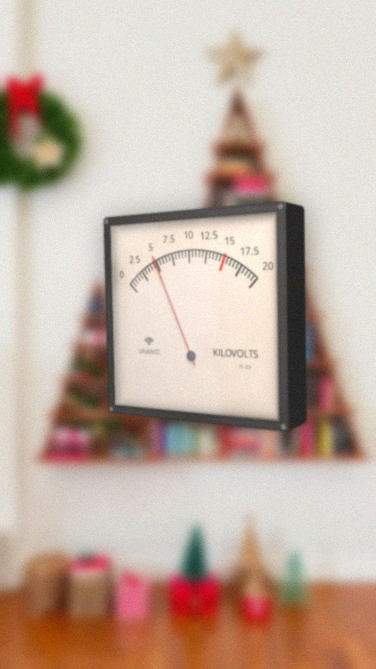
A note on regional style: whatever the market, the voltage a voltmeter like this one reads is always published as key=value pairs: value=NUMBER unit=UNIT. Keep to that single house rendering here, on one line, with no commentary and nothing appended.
value=5 unit=kV
